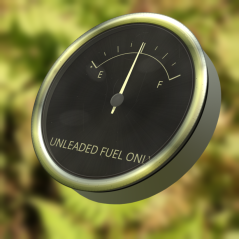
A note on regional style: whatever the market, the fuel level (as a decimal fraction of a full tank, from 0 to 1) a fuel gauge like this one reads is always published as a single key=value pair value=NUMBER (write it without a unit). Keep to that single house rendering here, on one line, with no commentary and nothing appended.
value=0.5
